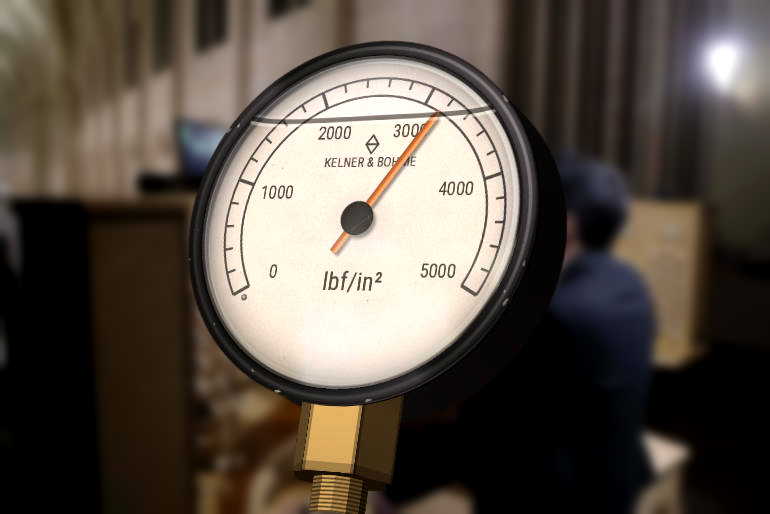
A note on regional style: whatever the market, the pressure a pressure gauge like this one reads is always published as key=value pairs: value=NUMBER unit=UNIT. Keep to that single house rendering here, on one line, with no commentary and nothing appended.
value=3200 unit=psi
